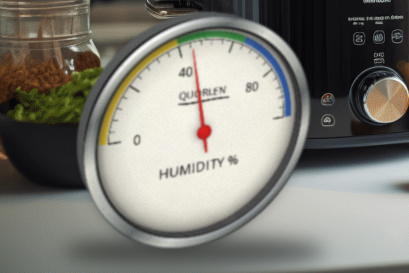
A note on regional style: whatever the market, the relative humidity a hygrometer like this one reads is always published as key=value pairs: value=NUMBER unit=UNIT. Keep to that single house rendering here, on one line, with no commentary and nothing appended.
value=44 unit=%
